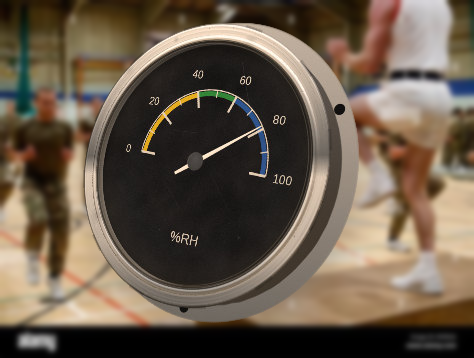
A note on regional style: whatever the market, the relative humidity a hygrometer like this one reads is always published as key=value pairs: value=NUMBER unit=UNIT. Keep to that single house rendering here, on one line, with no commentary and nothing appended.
value=80 unit=%
